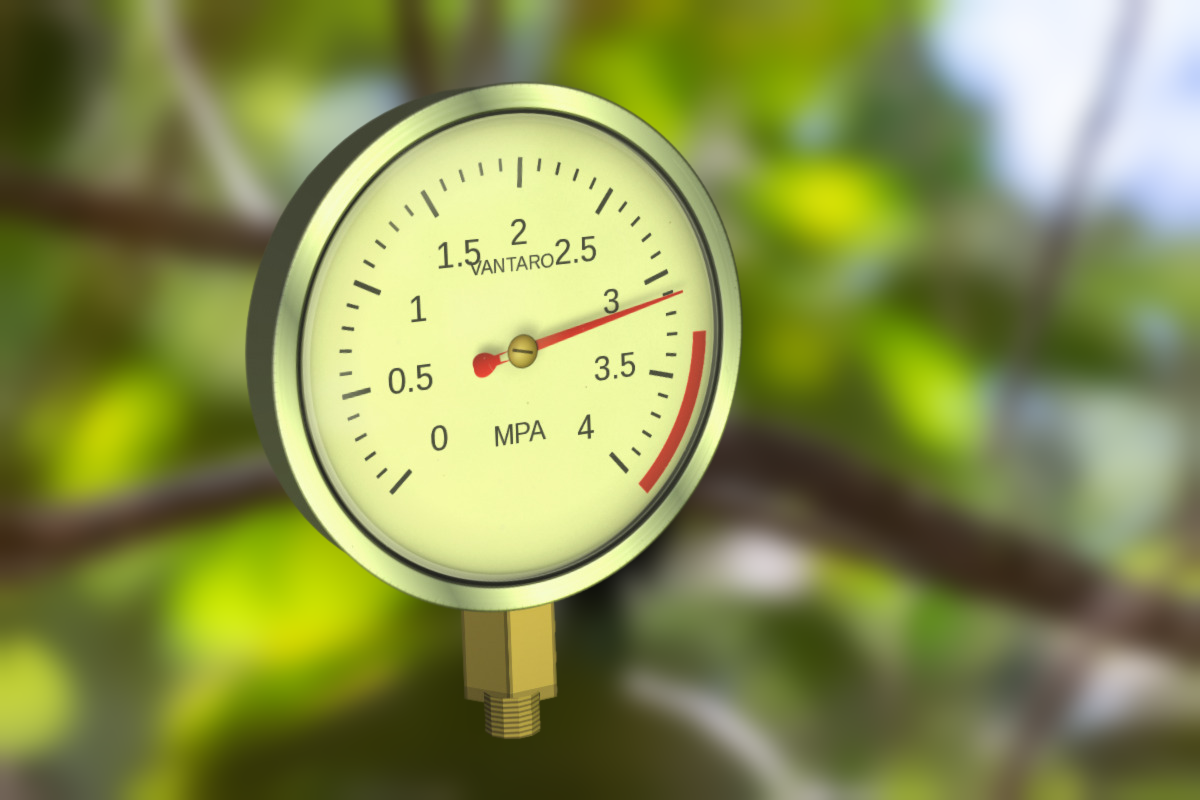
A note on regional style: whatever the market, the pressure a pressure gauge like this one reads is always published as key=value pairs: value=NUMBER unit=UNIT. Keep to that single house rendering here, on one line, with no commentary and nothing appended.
value=3.1 unit=MPa
